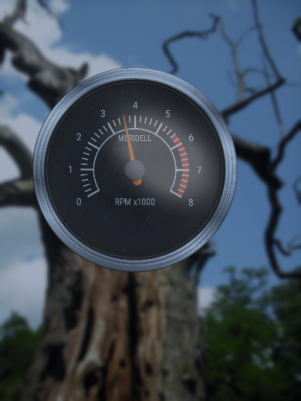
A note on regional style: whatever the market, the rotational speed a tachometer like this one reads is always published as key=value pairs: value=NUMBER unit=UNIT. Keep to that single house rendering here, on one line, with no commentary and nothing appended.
value=3600 unit=rpm
